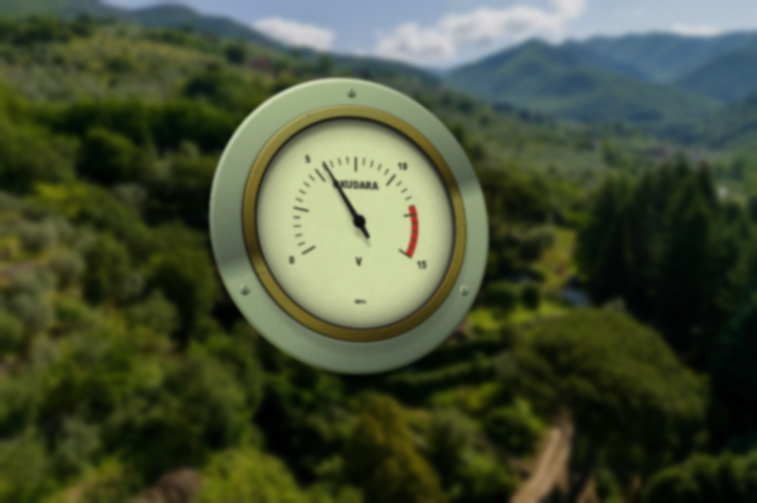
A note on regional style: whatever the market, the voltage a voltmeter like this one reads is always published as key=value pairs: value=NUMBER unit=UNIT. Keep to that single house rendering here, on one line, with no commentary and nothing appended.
value=5.5 unit=V
